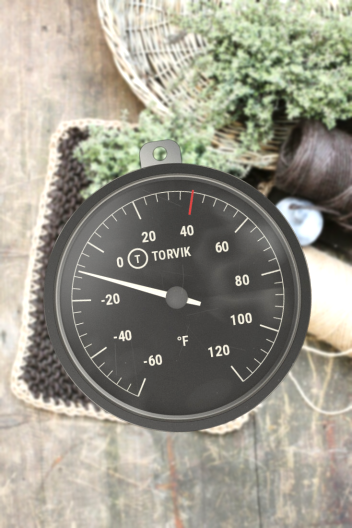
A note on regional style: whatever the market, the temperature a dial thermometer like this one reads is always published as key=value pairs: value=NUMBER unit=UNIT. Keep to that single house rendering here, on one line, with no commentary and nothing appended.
value=-10 unit=°F
